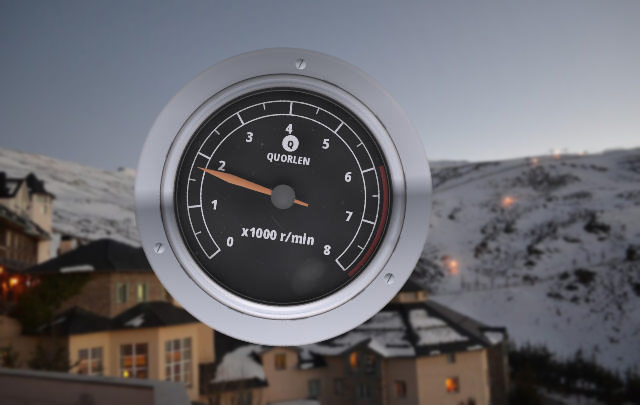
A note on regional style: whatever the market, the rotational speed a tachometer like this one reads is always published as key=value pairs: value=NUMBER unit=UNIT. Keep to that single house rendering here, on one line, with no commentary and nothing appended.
value=1750 unit=rpm
